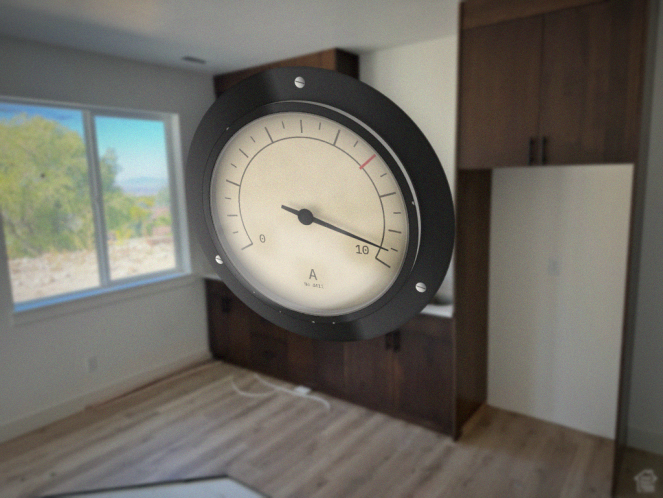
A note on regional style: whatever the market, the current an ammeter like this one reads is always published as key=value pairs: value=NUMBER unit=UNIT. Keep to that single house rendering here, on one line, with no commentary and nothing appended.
value=9.5 unit=A
